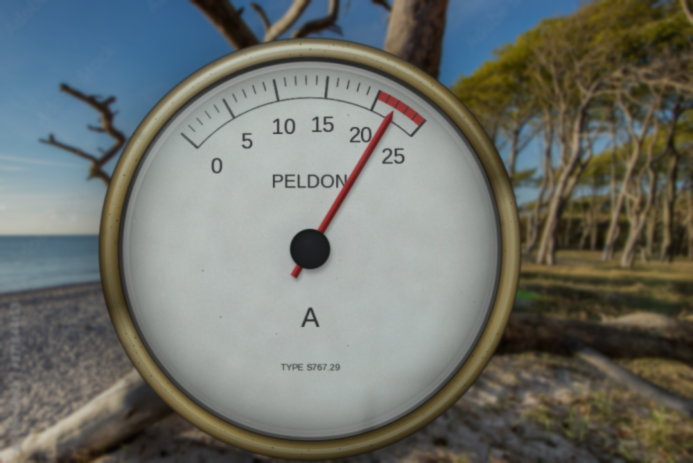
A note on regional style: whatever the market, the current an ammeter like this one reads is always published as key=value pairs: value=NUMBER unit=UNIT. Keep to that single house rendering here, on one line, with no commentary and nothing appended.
value=22 unit=A
